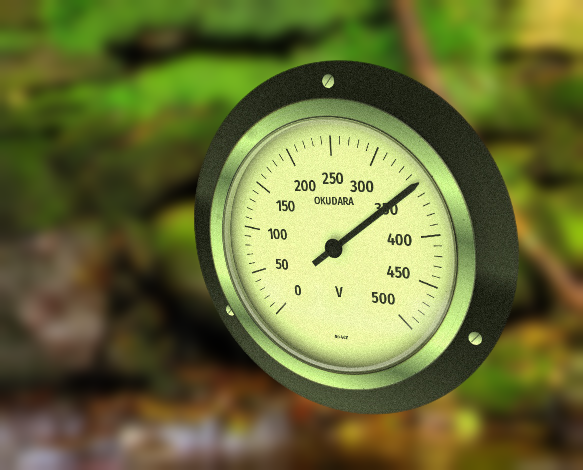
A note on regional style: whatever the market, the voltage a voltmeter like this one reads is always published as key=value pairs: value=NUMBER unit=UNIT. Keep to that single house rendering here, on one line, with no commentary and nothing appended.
value=350 unit=V
